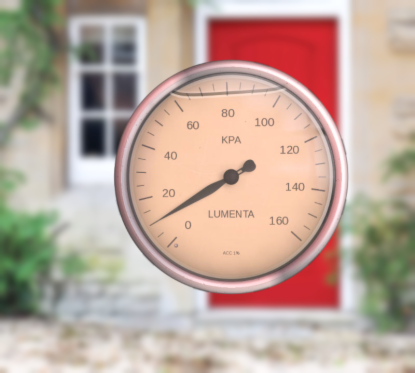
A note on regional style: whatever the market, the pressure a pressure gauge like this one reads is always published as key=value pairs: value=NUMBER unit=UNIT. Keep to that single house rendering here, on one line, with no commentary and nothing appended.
value=10 unit=kPa
